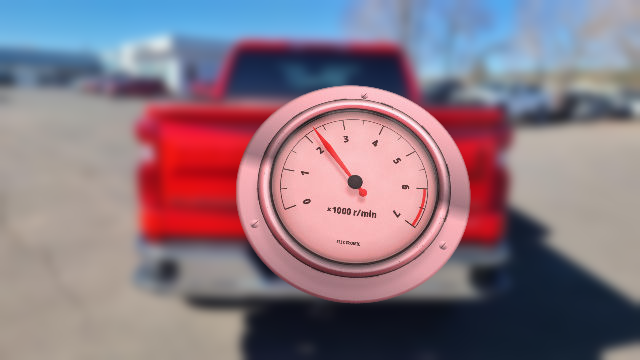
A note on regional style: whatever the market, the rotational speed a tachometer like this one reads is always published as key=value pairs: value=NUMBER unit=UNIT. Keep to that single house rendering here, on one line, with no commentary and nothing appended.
value=2250 unit=rpm
